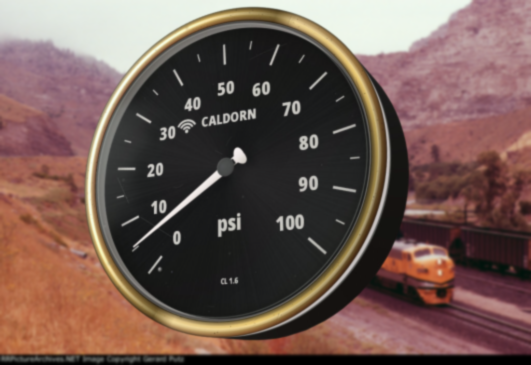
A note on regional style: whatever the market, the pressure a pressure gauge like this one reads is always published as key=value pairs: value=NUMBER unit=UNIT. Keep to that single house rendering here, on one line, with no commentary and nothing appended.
value=5 unit=psi
